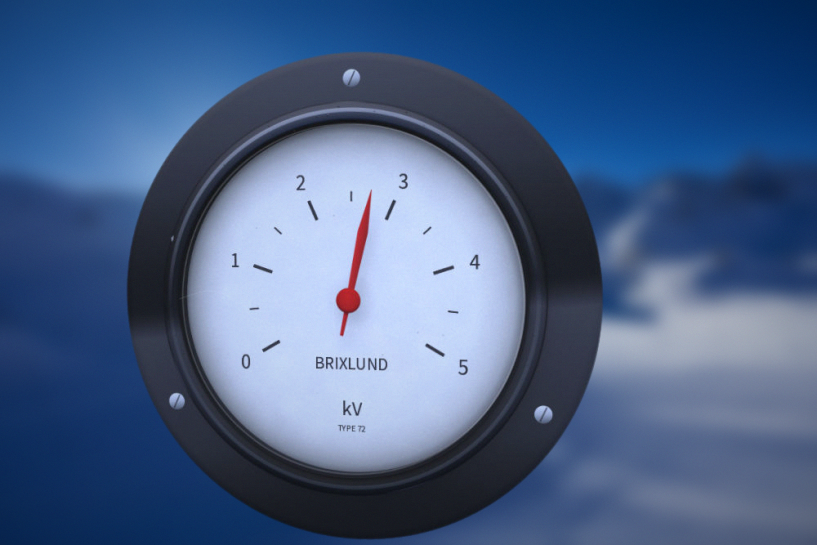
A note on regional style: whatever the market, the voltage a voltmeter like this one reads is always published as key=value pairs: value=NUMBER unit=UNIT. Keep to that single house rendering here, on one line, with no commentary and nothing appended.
value=2.75 unit=kV
